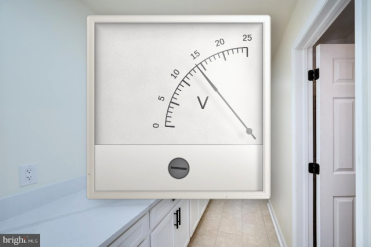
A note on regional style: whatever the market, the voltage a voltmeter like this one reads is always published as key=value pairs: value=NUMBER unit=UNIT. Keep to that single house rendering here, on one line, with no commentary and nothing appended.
value=14 unit=V
